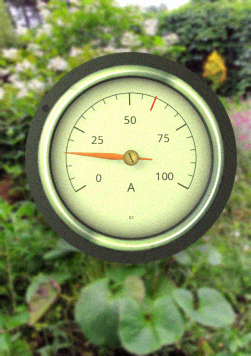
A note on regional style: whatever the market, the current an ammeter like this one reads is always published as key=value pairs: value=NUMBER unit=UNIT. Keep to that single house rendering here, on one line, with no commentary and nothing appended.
value=15 unit=A
